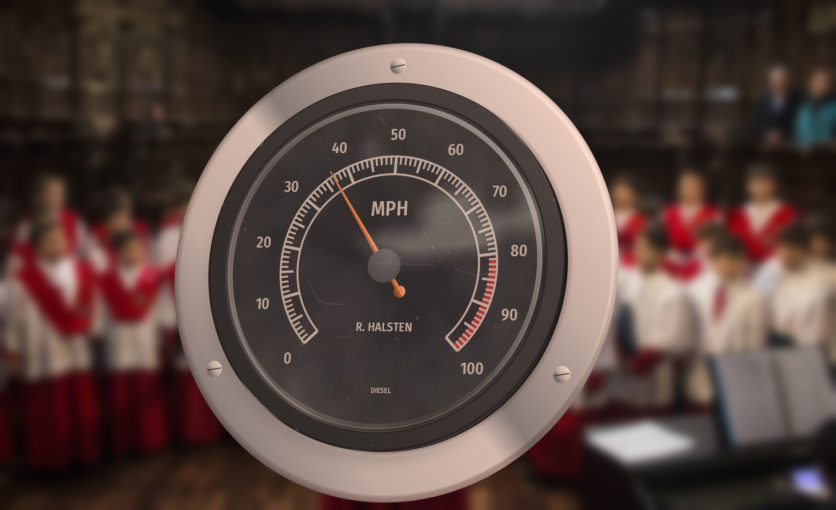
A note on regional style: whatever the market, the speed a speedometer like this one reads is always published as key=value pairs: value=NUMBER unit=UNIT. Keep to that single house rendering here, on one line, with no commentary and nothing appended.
value=37 unit=mph
